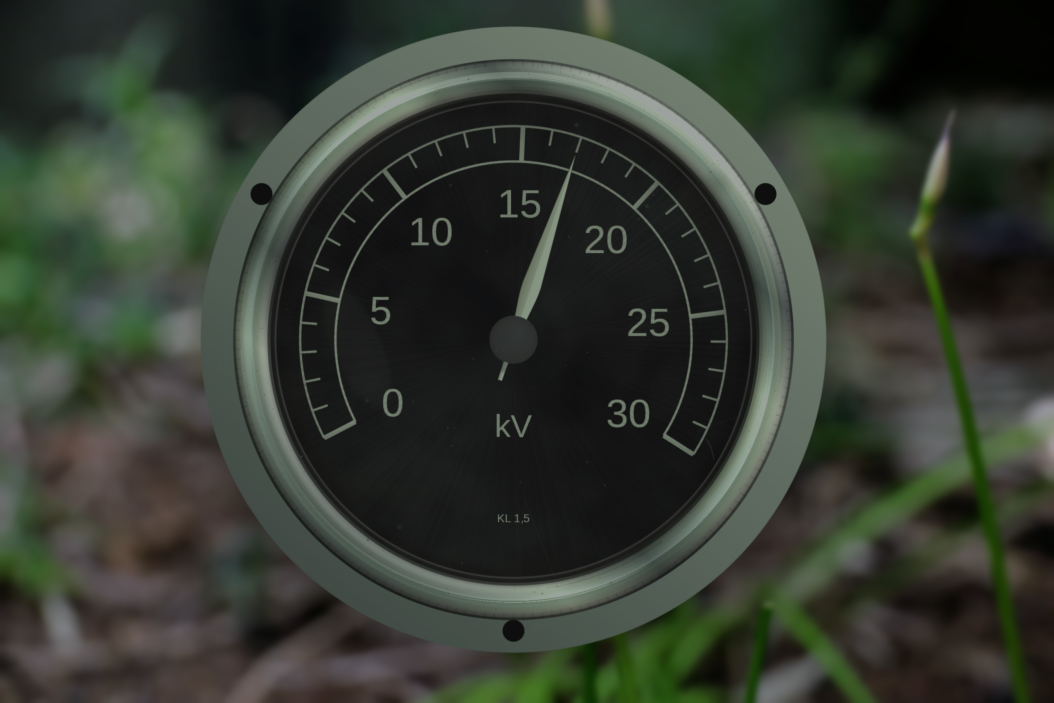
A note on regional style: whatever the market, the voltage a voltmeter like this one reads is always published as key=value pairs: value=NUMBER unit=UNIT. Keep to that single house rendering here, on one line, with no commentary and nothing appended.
value=17 unit=kV
